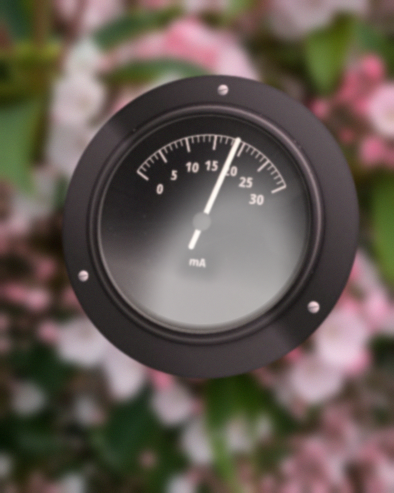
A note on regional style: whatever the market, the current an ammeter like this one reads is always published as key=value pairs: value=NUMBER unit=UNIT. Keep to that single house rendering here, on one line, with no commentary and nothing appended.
value=19 unit=mA
